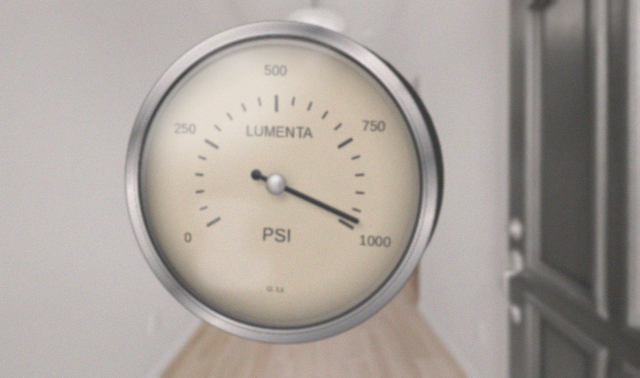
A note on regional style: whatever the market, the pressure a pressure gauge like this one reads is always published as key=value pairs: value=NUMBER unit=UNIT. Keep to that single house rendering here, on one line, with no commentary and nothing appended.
value=975 unit=psi
